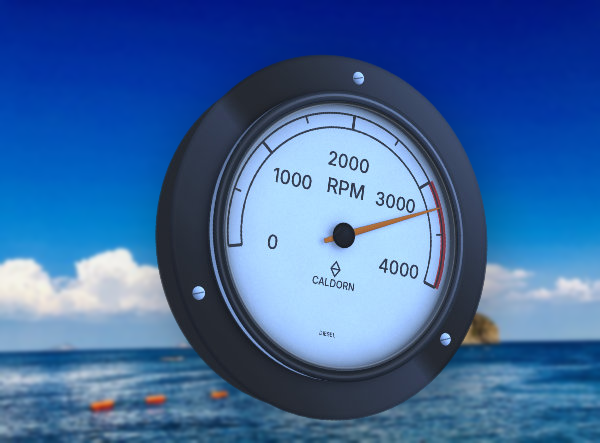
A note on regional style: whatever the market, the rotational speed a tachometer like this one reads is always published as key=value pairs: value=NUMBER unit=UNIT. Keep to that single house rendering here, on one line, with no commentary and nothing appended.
value=3250 unit=rpm
